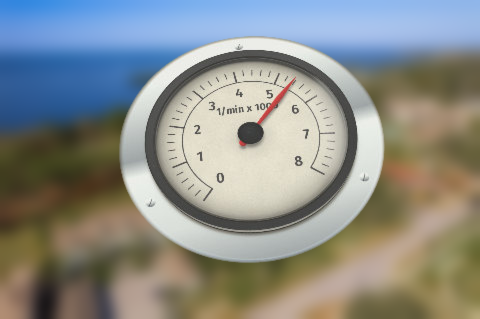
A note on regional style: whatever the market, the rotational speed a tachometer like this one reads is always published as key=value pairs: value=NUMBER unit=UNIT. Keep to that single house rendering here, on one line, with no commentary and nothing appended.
value=5400 unit=rpm
